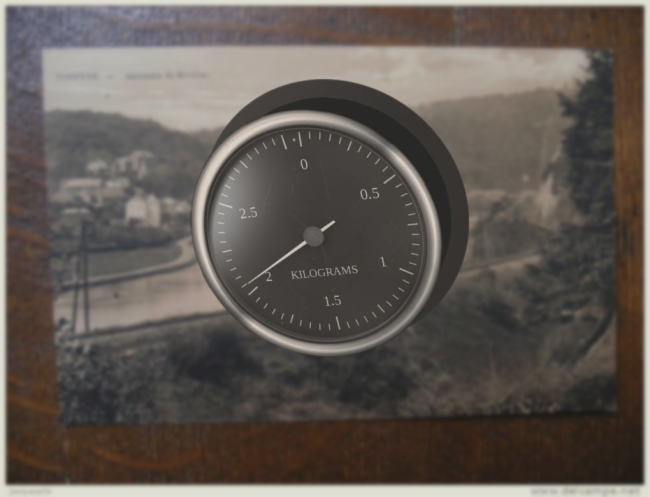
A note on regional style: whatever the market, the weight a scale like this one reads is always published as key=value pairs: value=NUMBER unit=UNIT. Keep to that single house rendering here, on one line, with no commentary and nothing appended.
value=2.05 unit=kg
